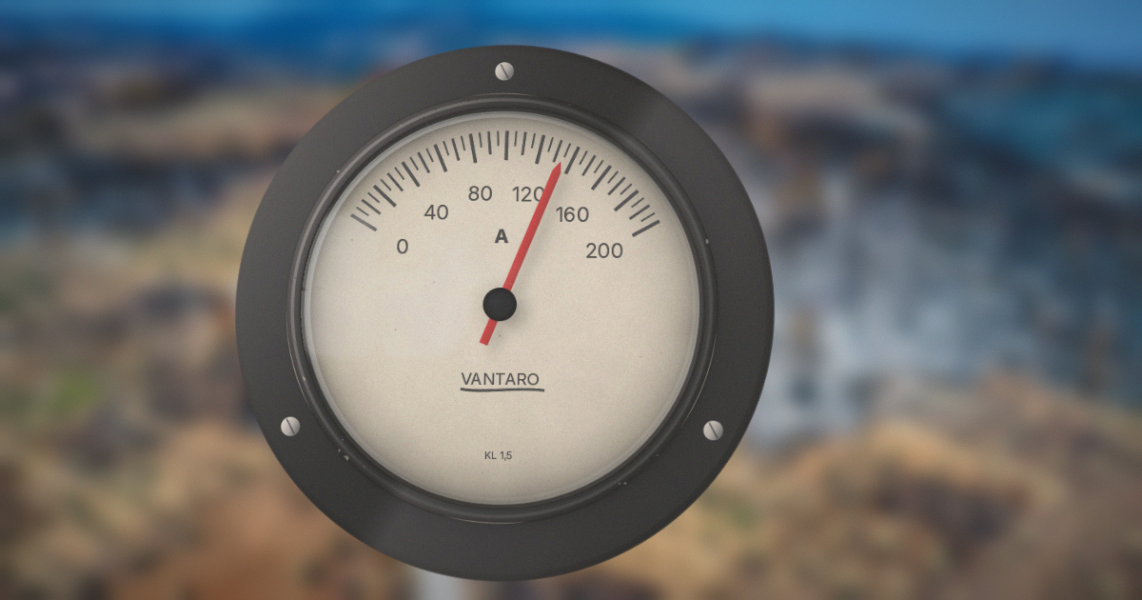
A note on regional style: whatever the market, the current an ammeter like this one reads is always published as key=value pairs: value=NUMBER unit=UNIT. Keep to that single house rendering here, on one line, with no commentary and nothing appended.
value=135 unit=A
